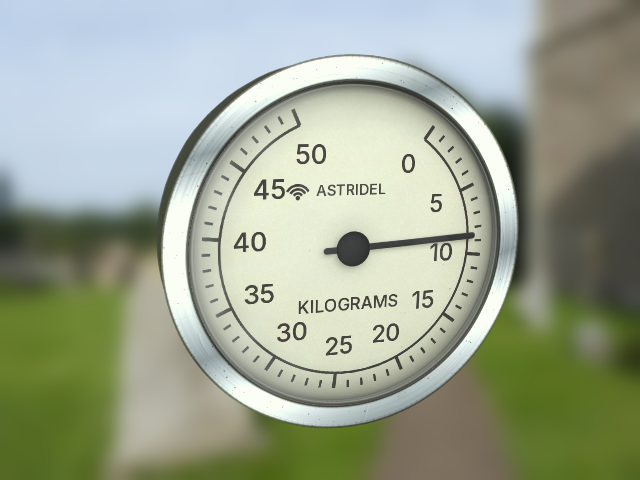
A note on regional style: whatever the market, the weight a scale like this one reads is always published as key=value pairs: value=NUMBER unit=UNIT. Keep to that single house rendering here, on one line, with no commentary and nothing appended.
value=8.5 unit=kg
